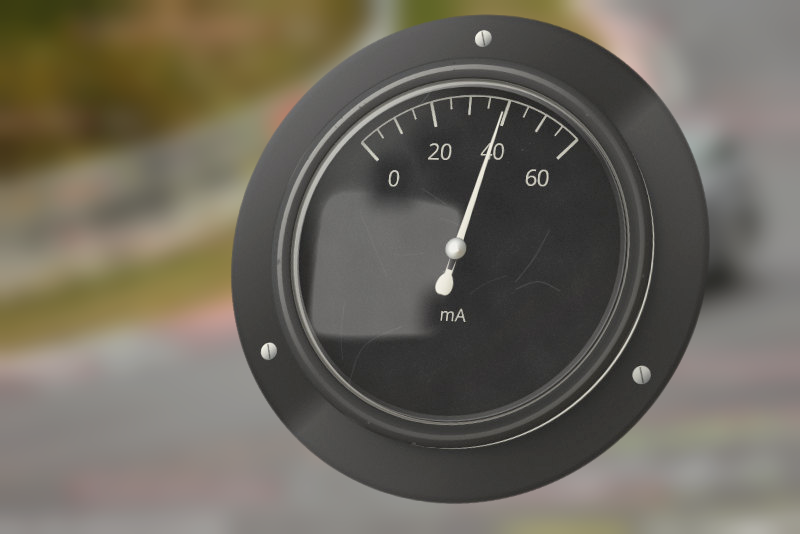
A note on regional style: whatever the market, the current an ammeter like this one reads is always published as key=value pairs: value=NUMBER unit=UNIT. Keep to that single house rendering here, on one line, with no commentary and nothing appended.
value=40 unit=mA
